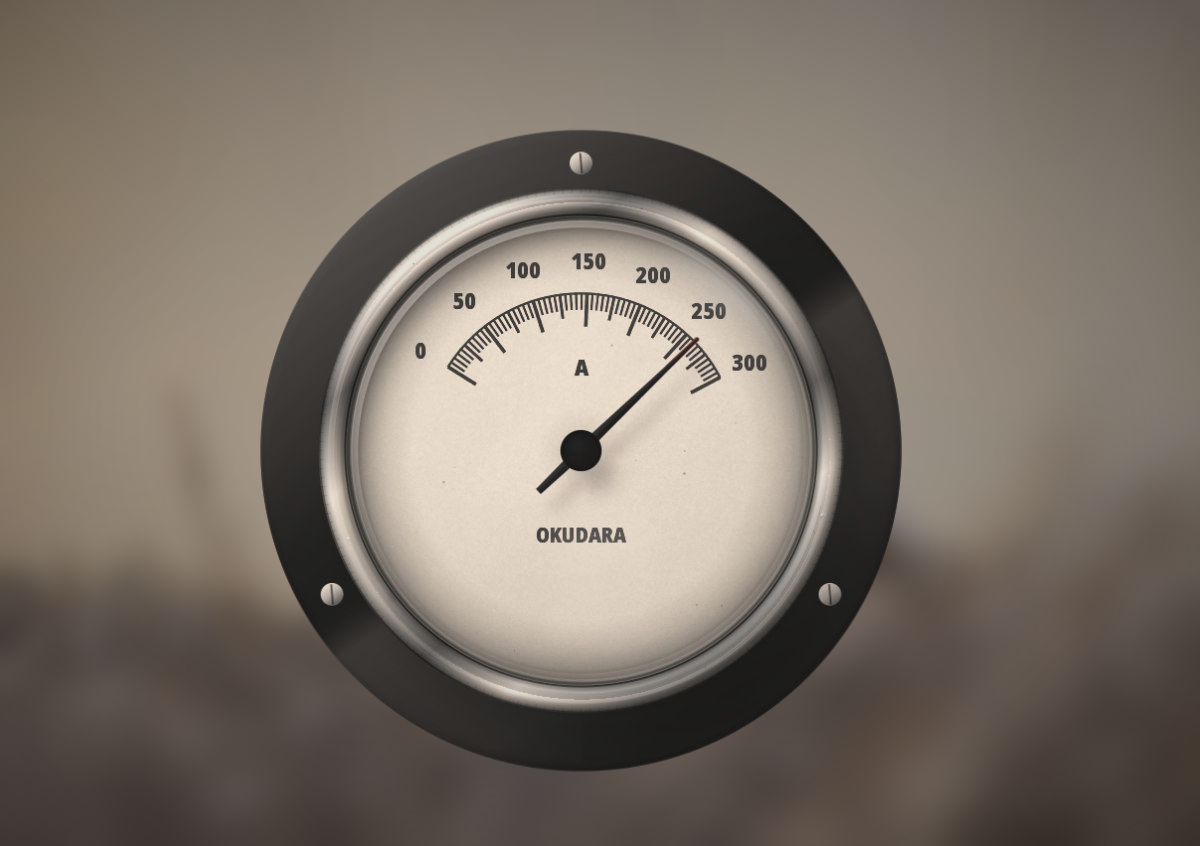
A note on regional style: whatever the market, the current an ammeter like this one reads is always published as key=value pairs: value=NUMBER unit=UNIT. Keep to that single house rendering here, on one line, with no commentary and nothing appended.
value=260 unit=A
